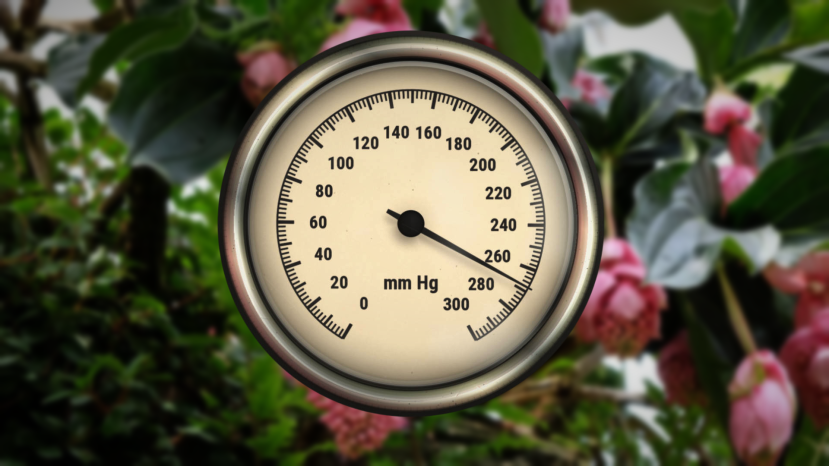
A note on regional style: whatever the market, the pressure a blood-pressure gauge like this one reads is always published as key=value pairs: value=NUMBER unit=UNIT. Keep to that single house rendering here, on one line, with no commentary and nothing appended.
value=268 unit=mmHg
